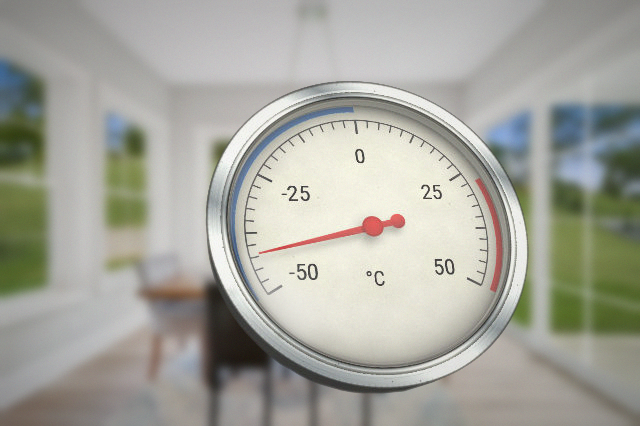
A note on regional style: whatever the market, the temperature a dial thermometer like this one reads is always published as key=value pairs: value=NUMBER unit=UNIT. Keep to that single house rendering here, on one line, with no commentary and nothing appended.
value=-42.5 unit=°C
